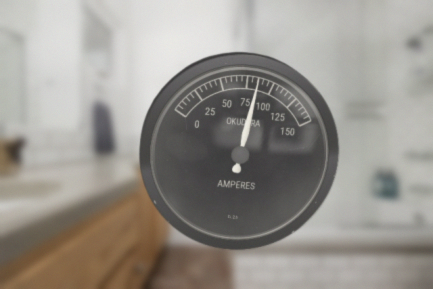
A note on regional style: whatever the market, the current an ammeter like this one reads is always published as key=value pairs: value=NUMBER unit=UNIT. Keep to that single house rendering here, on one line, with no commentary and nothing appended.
value=85 unit=A
